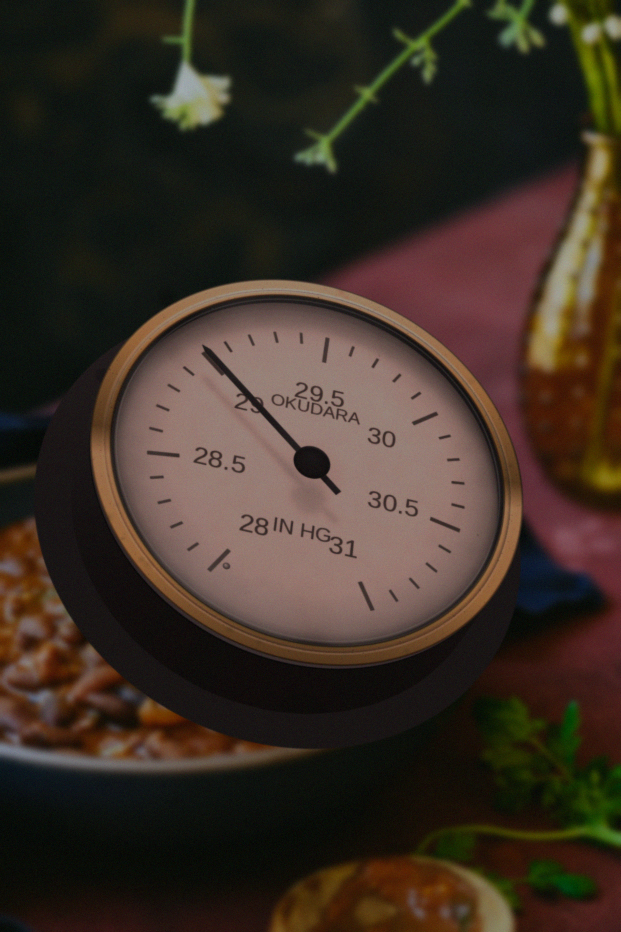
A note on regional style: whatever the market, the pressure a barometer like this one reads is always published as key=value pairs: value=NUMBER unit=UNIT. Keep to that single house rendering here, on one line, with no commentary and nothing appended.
value=29 unit=inHg
